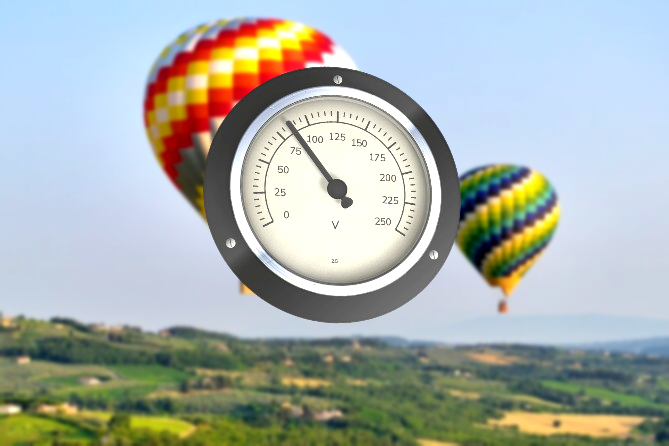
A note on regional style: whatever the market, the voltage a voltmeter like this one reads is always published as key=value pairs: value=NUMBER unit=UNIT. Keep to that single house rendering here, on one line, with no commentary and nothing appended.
value=85 unit=V
